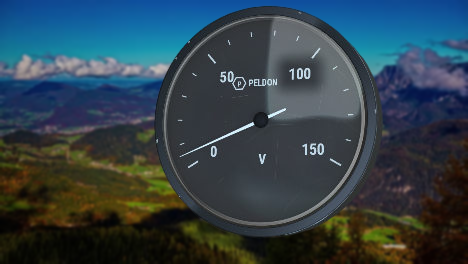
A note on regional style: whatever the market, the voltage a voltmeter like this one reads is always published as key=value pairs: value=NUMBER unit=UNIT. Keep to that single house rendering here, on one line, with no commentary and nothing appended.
value=5 unit=V
